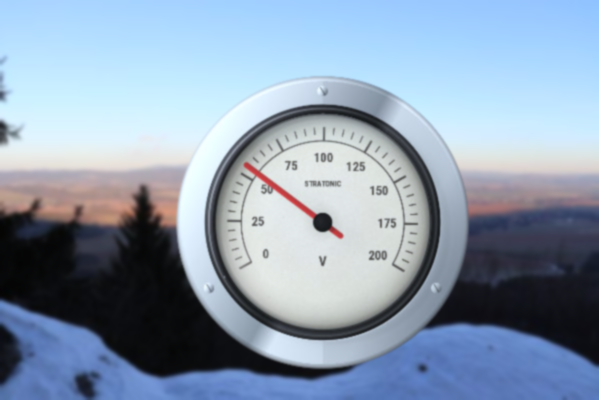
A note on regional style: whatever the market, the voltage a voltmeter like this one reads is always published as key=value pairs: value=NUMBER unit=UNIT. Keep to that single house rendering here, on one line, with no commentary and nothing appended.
value=55 unit=V
